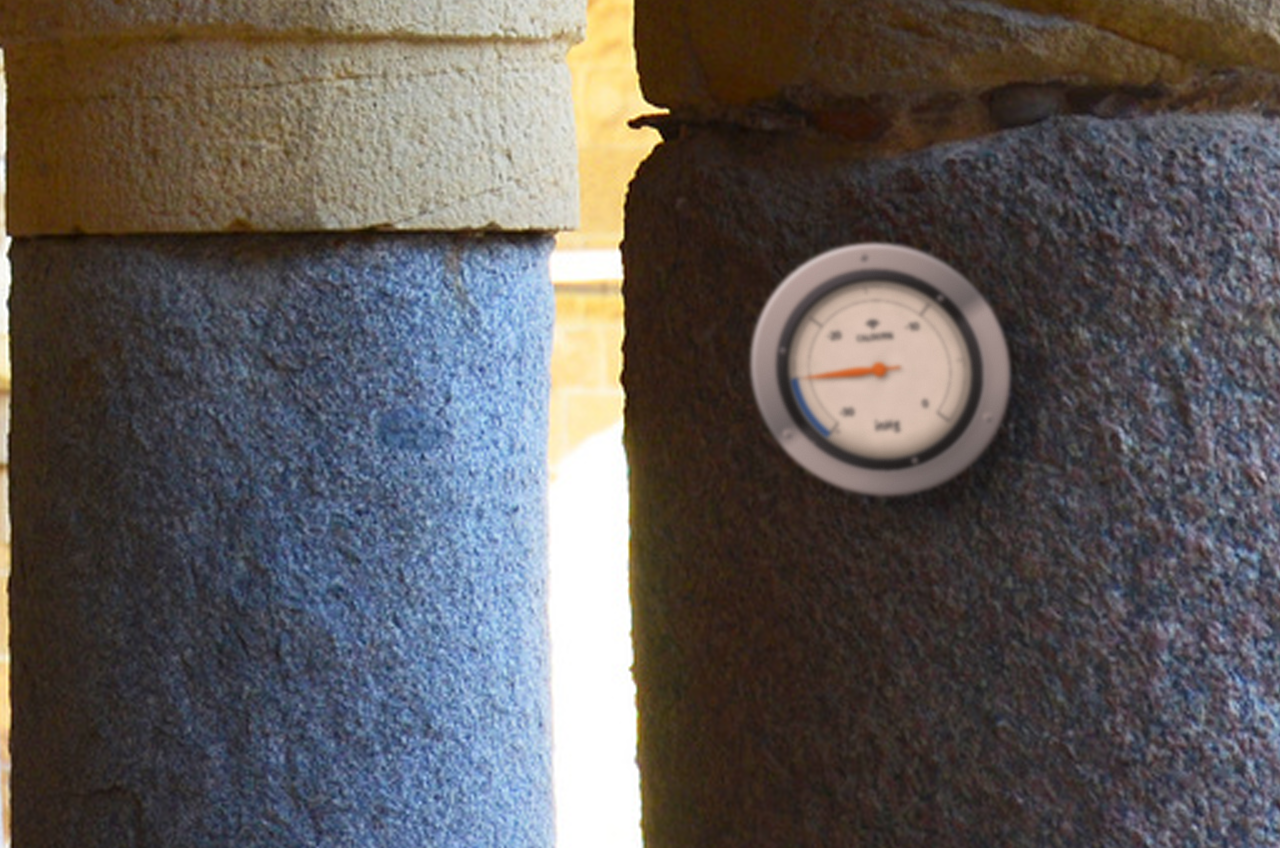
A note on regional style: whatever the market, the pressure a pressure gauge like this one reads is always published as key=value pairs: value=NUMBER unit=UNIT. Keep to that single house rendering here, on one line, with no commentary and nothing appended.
value=-25 unit=inHg
